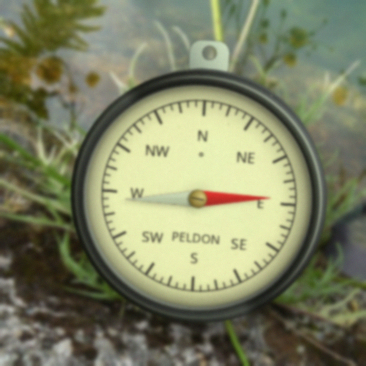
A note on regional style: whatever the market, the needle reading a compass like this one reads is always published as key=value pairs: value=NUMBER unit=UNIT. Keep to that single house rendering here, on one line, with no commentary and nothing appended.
value=85 unit=°
